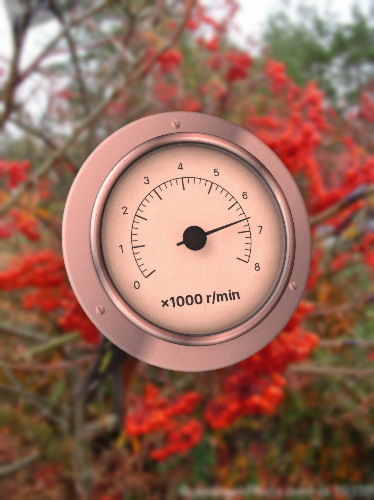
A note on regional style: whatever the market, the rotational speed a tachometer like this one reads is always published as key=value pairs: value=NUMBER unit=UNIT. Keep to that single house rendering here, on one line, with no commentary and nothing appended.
value=6600 unit=rpm
